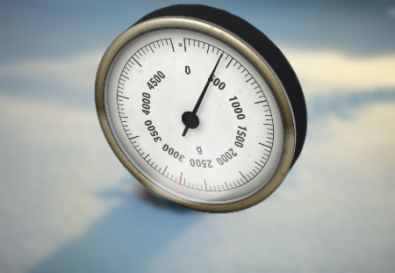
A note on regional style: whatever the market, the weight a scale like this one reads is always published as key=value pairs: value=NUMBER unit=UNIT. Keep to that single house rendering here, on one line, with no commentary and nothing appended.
value=400 unit=g
